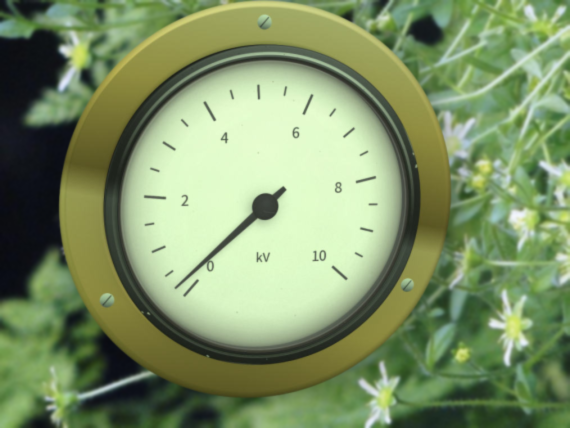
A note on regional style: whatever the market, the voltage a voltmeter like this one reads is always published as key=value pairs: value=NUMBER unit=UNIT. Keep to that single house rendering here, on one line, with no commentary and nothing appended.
value=0.25 unit=kV
